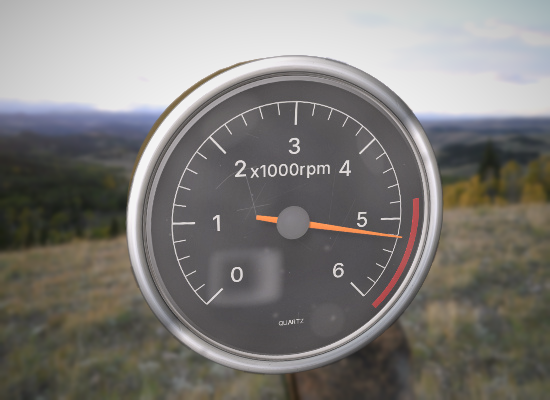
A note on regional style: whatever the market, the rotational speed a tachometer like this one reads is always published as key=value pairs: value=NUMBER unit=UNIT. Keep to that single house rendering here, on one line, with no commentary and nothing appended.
value=5200 unit=rpm
